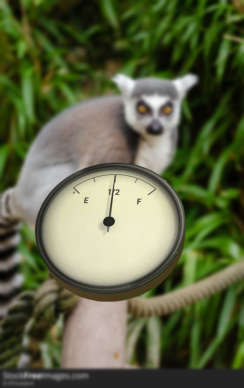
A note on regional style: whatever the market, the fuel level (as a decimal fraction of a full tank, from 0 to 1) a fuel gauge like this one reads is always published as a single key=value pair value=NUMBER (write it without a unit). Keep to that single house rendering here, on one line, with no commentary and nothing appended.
value=0.5
